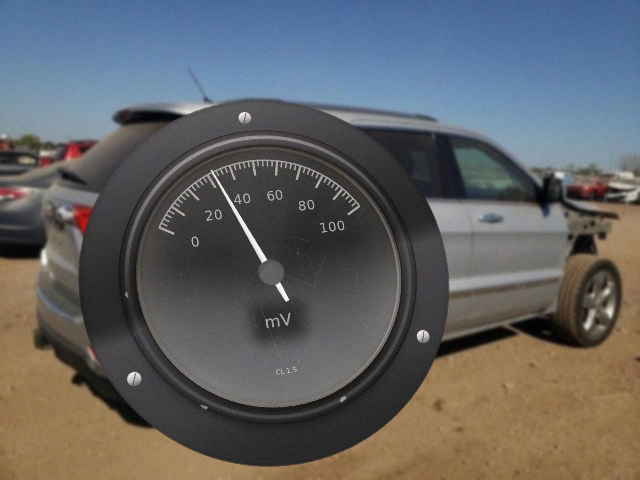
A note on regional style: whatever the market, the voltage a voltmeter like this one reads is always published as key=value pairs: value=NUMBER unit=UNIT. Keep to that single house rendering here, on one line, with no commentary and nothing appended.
value=32 unit=mV
